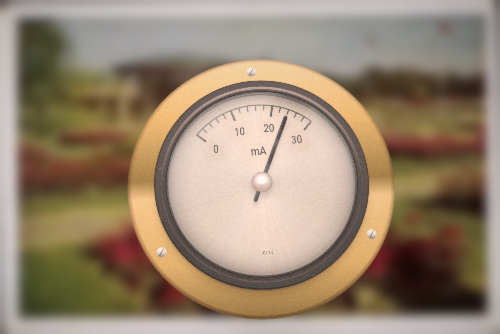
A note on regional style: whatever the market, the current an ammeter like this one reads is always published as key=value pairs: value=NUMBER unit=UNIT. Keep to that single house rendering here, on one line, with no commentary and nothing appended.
value=24 unit=mA
